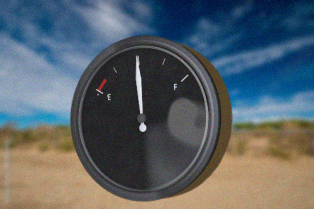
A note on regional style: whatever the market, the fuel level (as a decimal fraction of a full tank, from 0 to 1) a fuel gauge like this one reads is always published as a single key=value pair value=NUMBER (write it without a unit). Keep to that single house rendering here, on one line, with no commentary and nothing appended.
value=0.5
